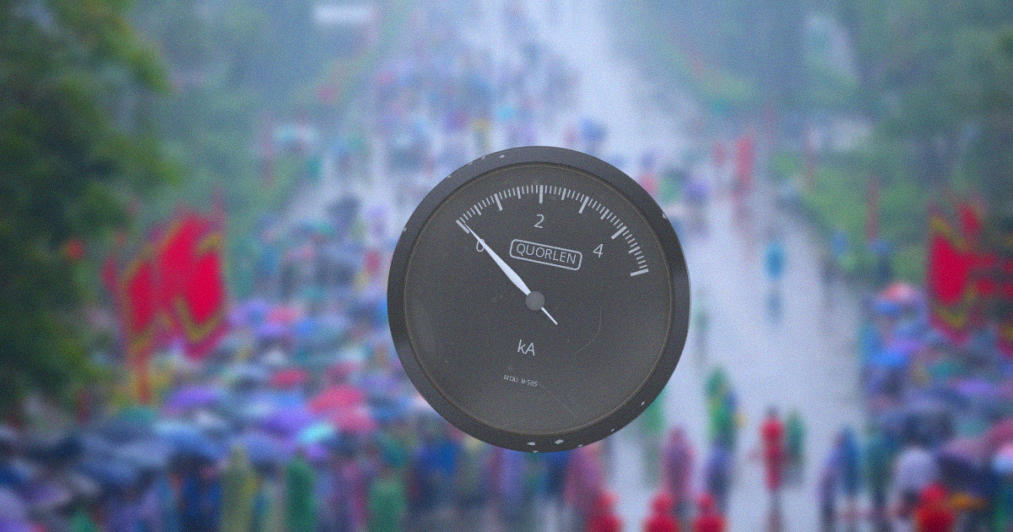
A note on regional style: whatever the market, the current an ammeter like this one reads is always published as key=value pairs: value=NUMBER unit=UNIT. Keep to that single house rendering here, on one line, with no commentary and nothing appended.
value=0.1 unit=kA
